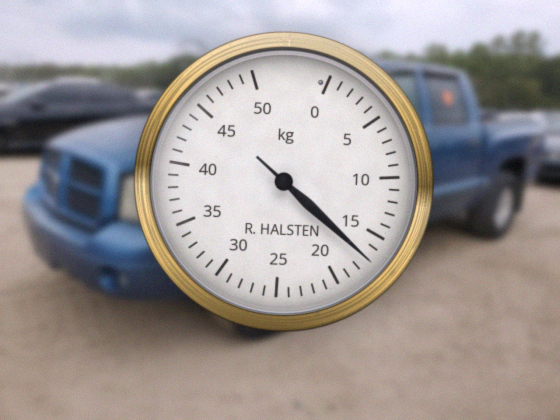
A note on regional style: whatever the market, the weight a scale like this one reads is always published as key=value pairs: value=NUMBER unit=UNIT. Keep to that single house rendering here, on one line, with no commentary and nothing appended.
value=17 unit=kg
